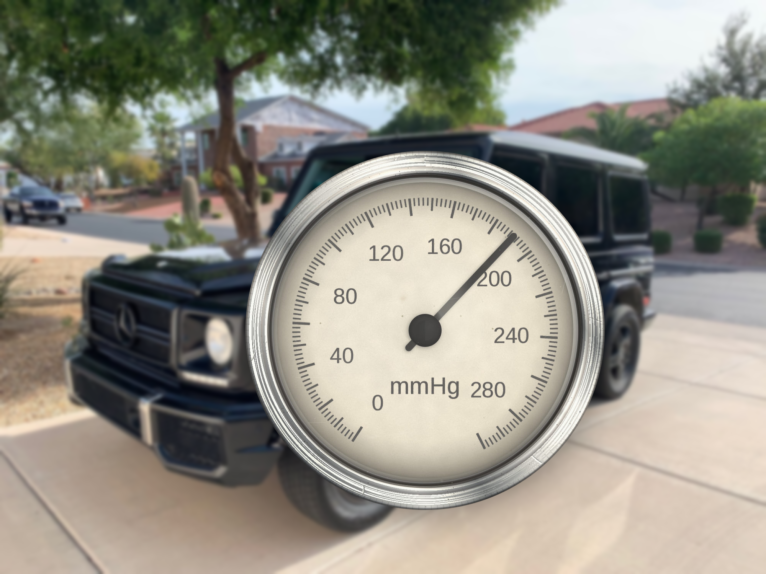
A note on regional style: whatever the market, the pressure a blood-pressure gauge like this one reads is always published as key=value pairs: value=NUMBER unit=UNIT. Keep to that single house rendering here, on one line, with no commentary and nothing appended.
value=190 unit=mmHg
